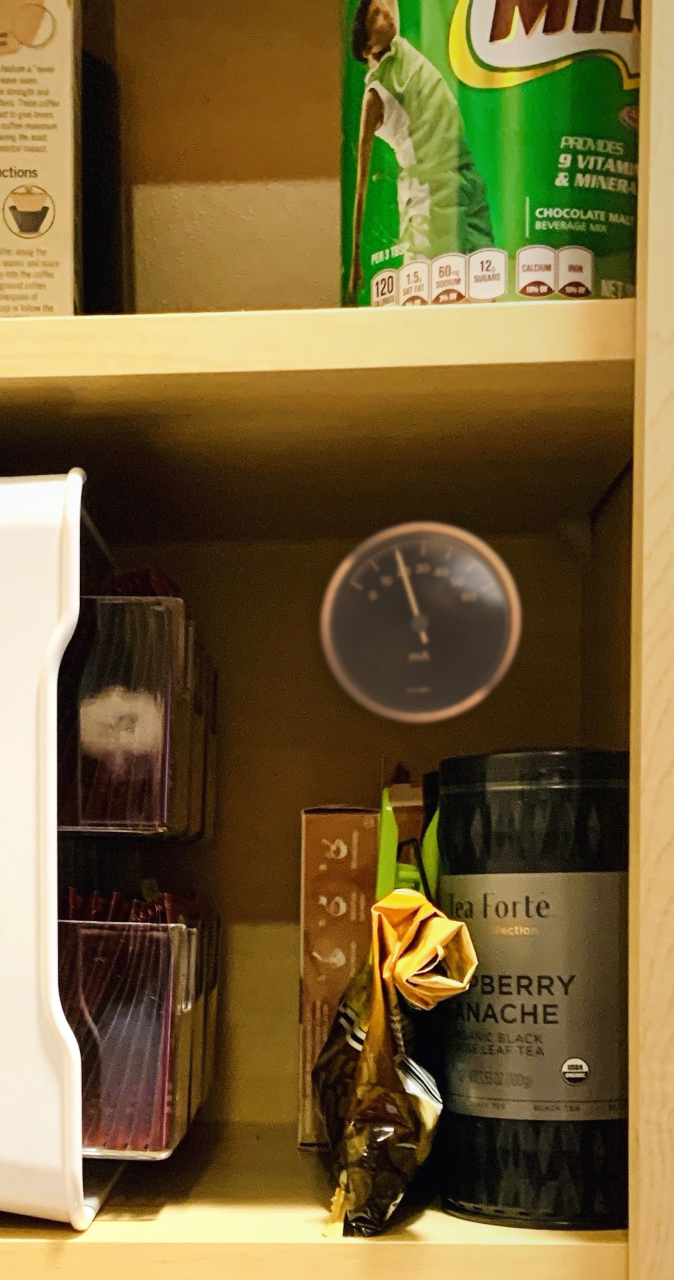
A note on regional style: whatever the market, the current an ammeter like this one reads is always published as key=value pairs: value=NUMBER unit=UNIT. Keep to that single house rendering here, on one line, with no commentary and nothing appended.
value=20 unit=mA
